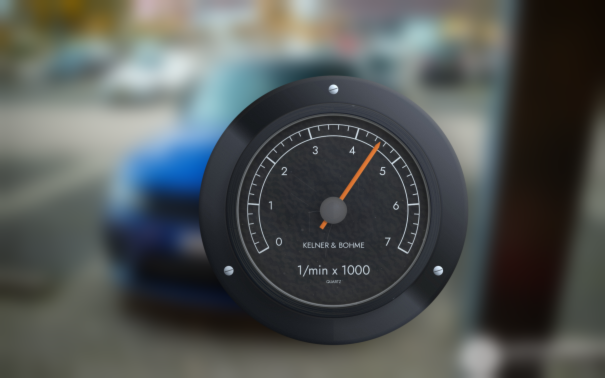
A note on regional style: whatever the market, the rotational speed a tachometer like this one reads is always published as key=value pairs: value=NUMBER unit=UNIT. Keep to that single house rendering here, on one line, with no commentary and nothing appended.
value=4500 unit=rpm
